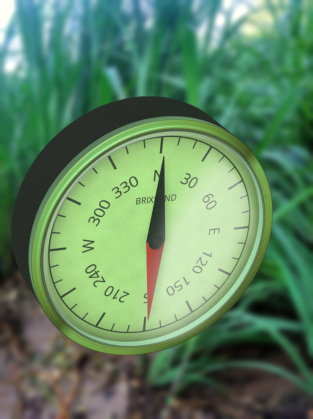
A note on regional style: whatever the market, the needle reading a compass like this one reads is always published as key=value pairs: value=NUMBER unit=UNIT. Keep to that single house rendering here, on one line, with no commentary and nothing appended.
value=180 unit=°
